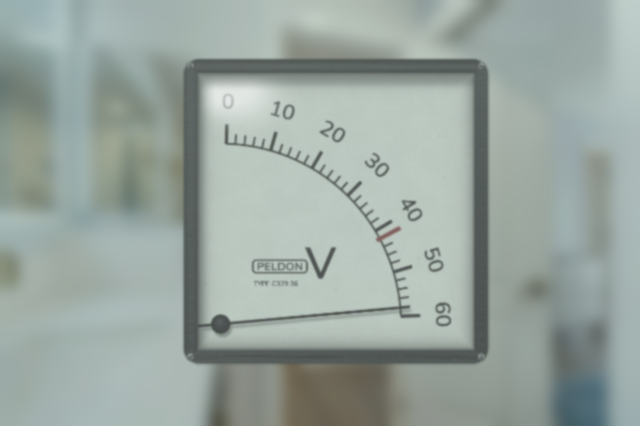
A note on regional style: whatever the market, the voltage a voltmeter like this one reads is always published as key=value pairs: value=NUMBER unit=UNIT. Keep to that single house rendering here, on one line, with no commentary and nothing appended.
value=58 unit=V
